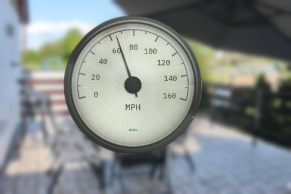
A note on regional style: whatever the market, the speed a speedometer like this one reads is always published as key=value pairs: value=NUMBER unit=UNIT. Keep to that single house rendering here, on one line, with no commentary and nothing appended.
value=65 unit=mph
